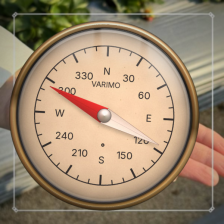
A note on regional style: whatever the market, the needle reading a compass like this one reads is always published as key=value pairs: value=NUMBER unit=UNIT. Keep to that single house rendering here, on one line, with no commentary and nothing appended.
value=295 unit=°
